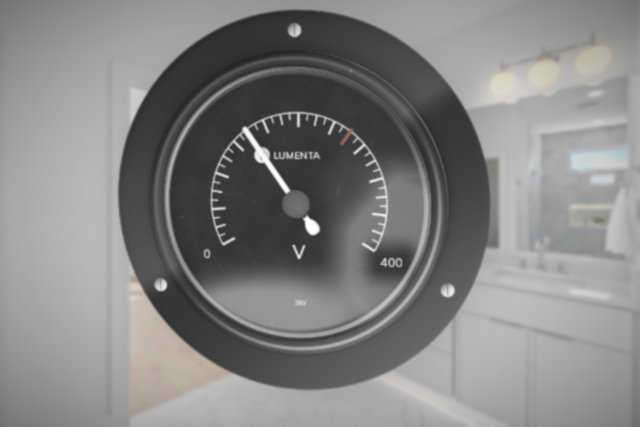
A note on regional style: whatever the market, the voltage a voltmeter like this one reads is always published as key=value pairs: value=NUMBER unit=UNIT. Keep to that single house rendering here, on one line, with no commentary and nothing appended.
value=140 unit=V
